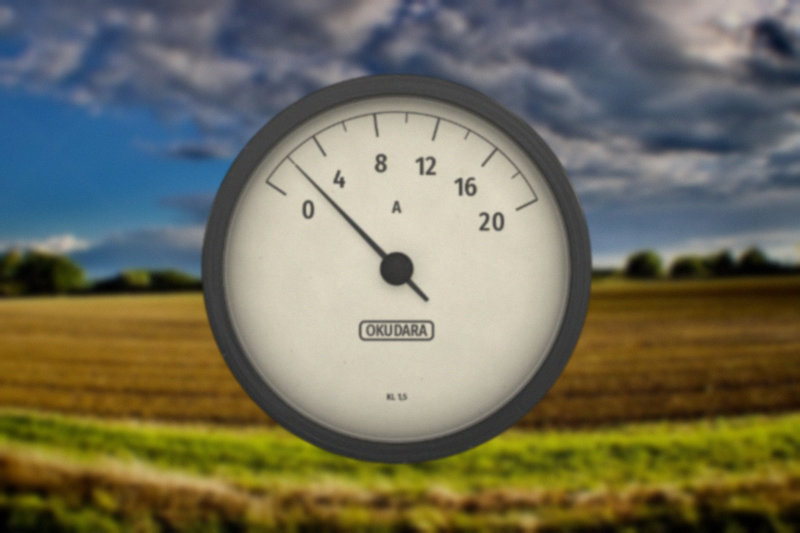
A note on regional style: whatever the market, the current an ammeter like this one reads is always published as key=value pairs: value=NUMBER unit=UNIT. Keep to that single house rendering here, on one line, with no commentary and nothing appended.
value=2 unit=A
